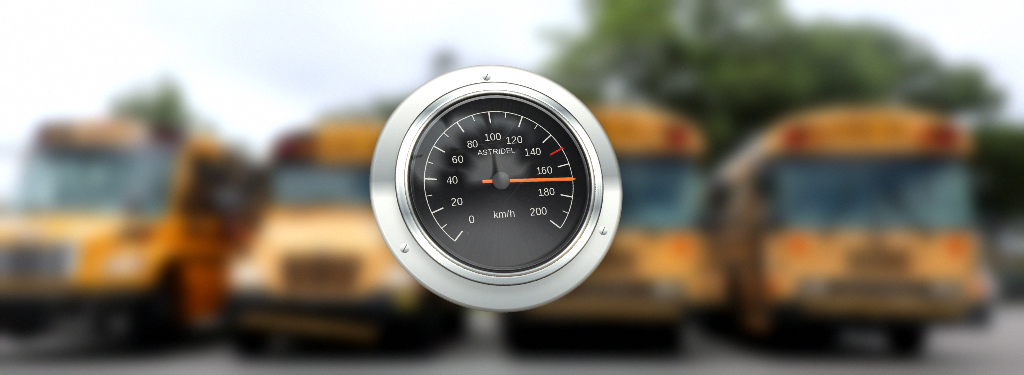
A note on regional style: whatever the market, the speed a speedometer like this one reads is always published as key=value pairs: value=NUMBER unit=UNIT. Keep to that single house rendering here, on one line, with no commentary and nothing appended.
value=170 unit=km/h
